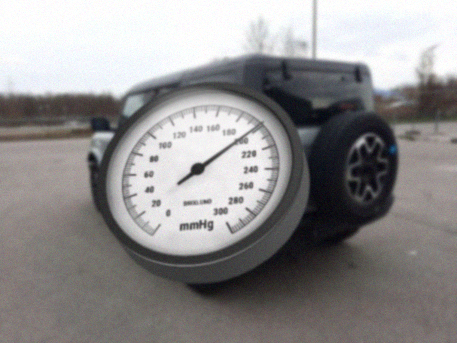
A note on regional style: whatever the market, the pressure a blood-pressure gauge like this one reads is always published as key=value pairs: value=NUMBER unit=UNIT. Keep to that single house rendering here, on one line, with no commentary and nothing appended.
value=200 unit=mmHg
